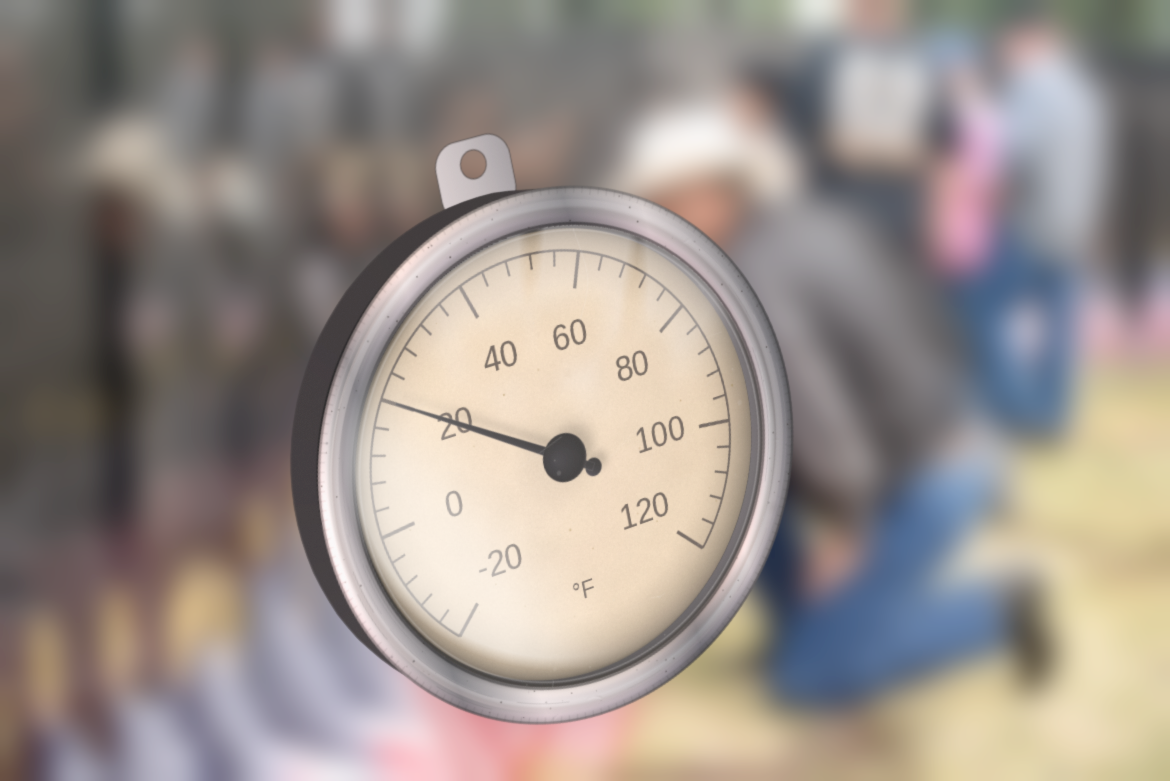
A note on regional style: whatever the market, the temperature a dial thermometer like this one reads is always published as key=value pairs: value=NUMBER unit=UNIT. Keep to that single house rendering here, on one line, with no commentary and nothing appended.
value=20 unit=°F
